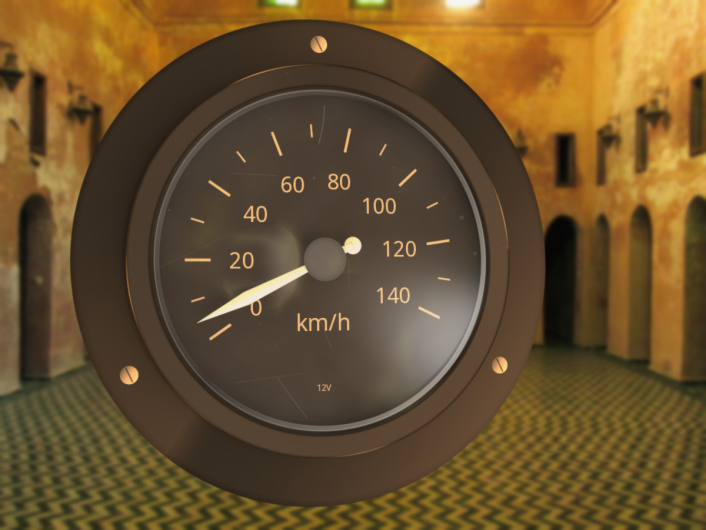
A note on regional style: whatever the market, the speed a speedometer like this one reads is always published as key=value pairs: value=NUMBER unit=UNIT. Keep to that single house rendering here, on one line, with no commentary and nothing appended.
value=5 unit=km/h
